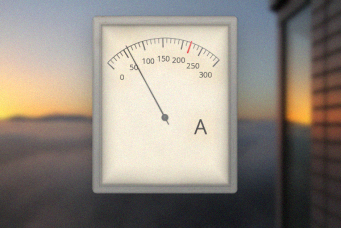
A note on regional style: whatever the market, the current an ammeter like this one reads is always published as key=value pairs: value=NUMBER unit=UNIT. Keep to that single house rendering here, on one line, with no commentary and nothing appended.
value=60 unit=A
